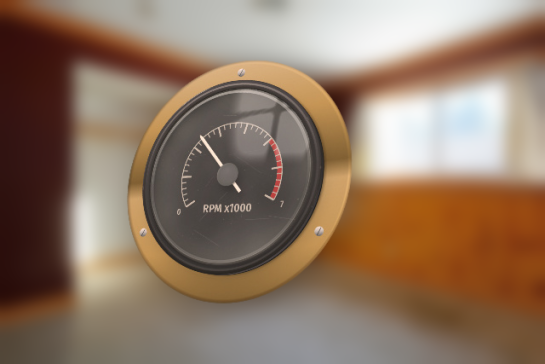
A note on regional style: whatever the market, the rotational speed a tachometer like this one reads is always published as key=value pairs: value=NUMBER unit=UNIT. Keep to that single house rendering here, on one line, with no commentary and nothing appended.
value=2400 unit=rpm
